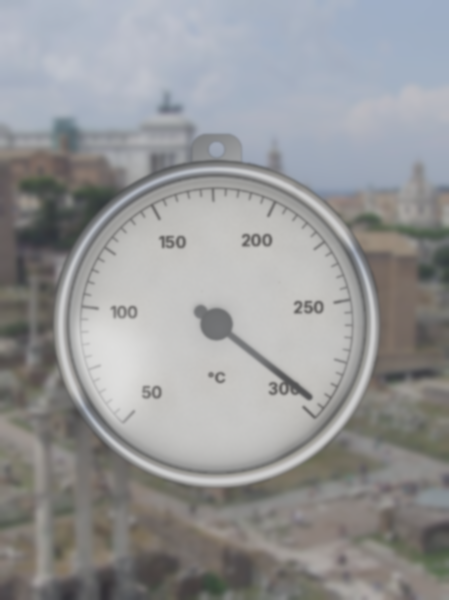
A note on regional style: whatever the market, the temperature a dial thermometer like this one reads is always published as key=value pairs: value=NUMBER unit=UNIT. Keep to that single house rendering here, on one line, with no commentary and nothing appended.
value=295 unit=°C
